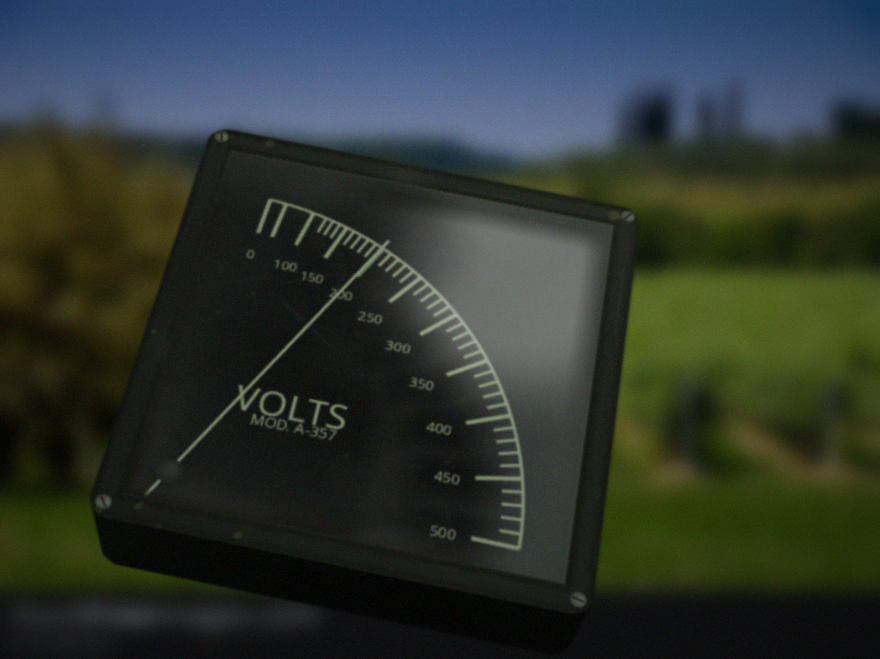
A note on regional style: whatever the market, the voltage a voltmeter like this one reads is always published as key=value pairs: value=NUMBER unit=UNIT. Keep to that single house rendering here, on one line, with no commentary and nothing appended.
value=200 unit=V
